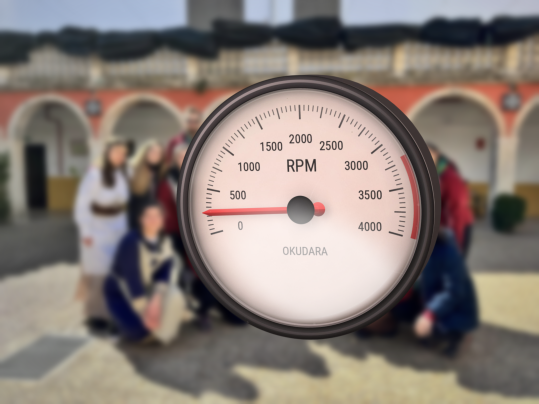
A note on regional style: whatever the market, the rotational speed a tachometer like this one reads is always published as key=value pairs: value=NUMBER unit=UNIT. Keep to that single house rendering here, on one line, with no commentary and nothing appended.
value=250 unit=rpm
